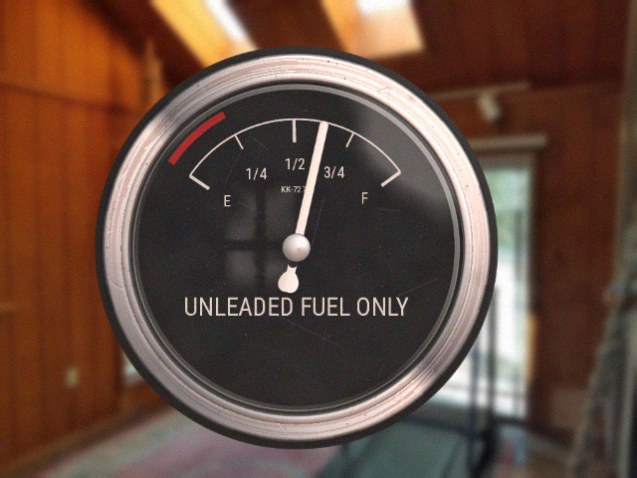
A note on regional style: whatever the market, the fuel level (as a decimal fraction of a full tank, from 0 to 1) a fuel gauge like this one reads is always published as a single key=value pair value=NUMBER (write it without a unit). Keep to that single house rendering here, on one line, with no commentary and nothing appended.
value=0.625
